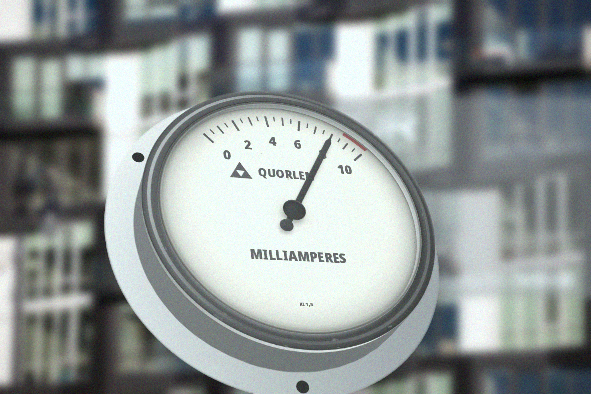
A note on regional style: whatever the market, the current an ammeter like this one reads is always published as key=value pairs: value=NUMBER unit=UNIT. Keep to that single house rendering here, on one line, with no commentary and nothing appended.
value=8 unit=mA
